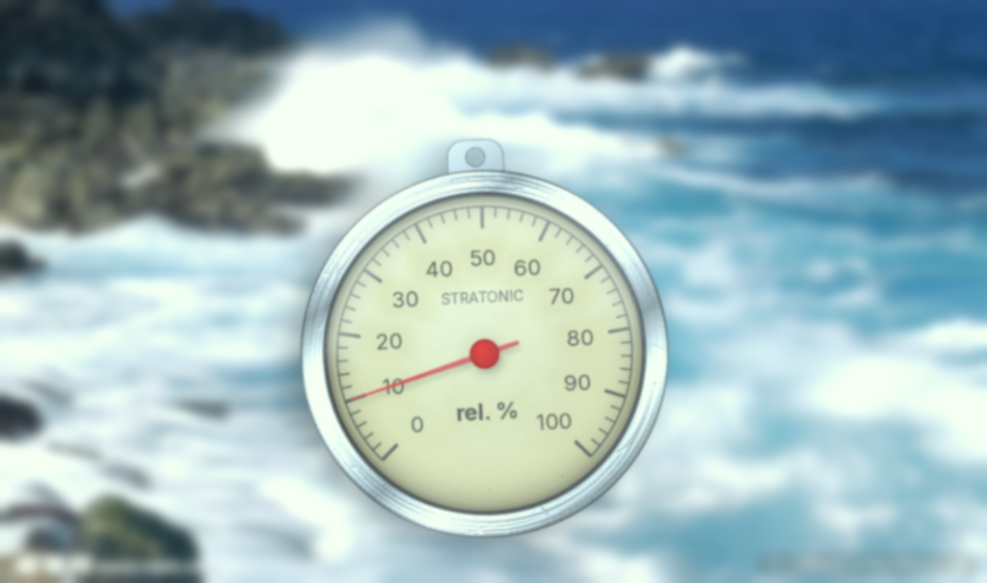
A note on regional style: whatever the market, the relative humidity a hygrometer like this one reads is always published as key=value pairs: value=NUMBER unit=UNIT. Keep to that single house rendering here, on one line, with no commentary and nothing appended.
value=10 unit=%
